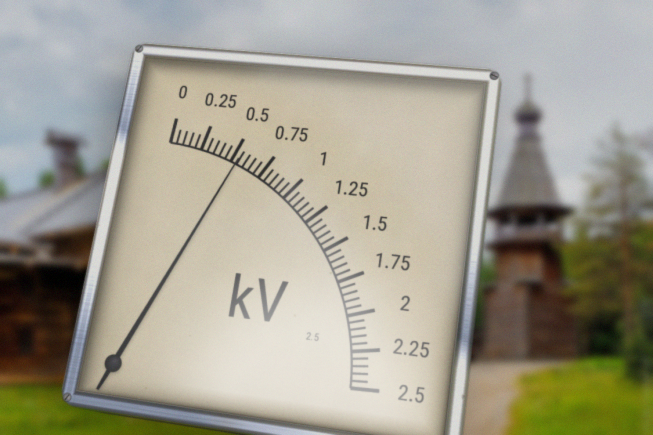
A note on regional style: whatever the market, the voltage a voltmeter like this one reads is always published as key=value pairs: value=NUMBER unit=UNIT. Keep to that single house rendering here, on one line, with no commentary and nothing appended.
value=0.55 unit=kV
